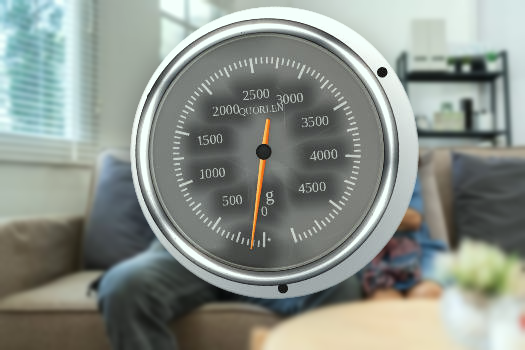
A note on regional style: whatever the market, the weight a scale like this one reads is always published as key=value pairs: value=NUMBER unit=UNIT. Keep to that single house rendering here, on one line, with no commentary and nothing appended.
value=100 unit=g
